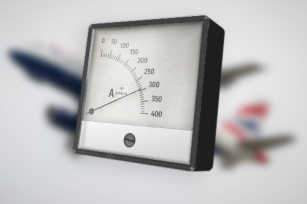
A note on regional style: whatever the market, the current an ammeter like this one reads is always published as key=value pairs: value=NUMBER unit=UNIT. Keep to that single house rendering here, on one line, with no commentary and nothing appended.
value=300 unit=A
